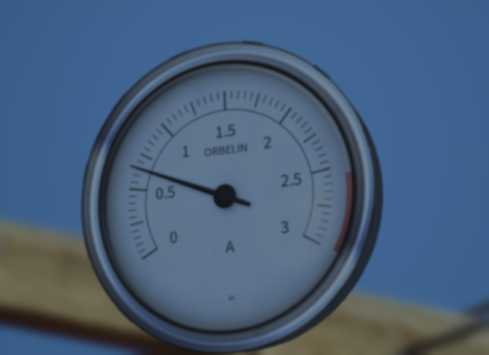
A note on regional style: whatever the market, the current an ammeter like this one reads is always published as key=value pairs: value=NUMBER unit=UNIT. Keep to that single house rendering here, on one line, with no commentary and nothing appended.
value=0.65 unit=A
